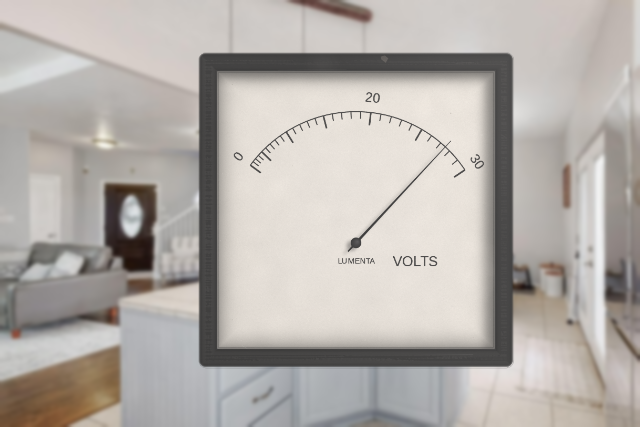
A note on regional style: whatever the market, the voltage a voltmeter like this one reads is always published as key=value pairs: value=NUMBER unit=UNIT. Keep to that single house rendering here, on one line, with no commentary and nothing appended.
value=27.5 unit=V
